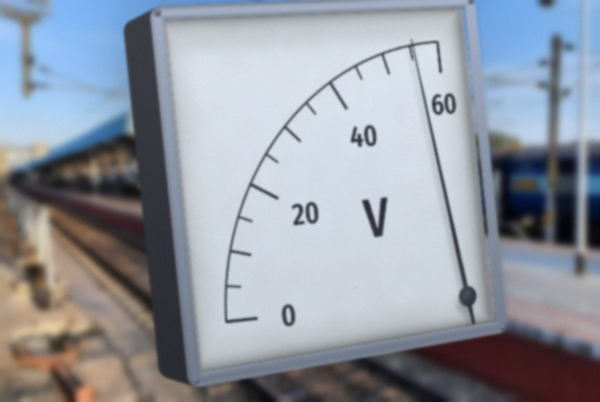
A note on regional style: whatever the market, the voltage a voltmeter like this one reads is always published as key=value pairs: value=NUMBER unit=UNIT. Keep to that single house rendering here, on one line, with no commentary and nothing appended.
value=55 unit=V
